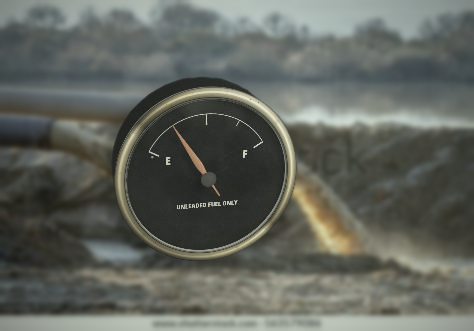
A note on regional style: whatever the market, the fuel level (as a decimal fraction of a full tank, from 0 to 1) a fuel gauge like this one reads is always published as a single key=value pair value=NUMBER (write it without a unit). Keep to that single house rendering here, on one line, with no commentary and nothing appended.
value=0.25
